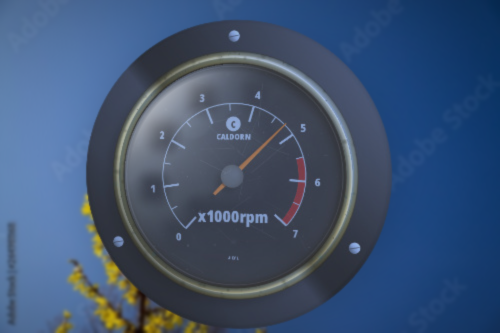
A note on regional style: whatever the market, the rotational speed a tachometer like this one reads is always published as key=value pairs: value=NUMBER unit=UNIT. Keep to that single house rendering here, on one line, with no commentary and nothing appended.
value=4750 unit=rpm
